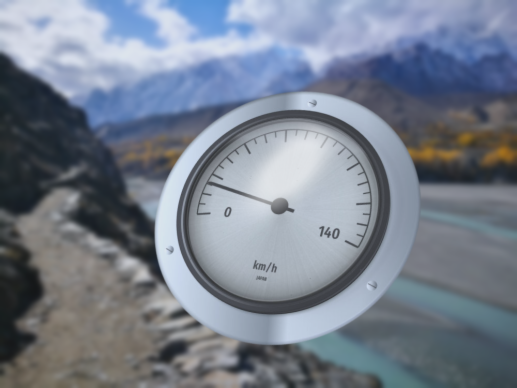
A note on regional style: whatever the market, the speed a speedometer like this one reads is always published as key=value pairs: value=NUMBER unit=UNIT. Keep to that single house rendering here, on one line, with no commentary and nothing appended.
value=15 unit=km/h
